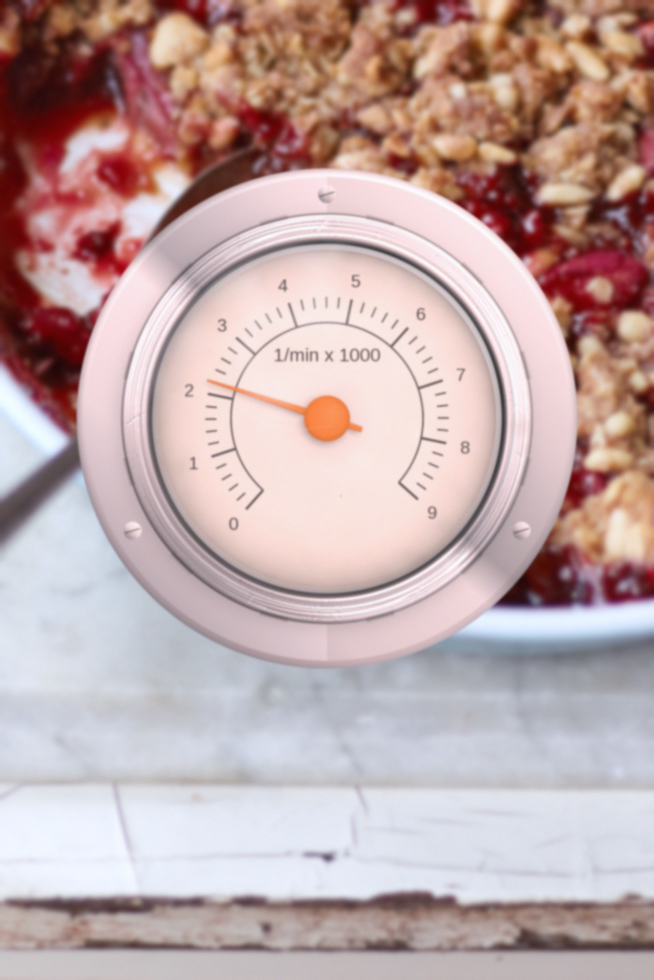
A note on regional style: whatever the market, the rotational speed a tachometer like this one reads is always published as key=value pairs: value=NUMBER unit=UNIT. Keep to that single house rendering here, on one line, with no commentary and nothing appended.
value=2200 unit=rpm
